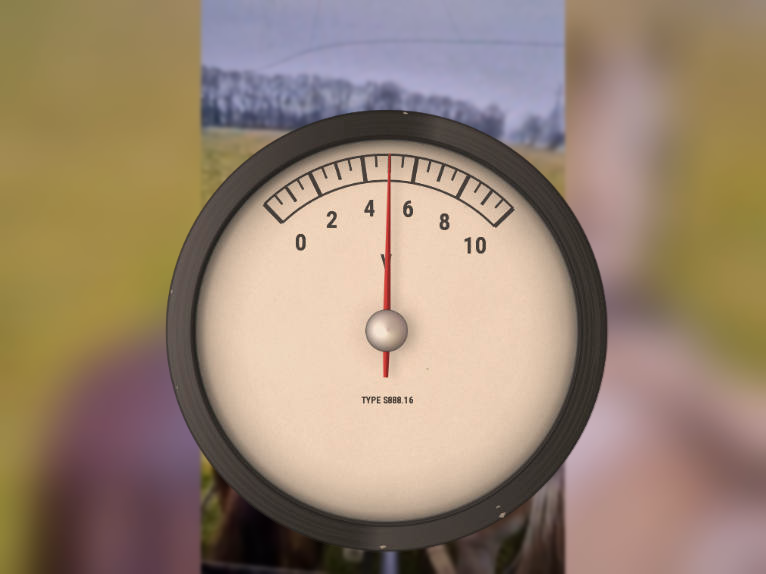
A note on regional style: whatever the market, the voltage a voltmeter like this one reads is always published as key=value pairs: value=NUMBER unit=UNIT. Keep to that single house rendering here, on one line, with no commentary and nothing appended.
value=5 unit=V
